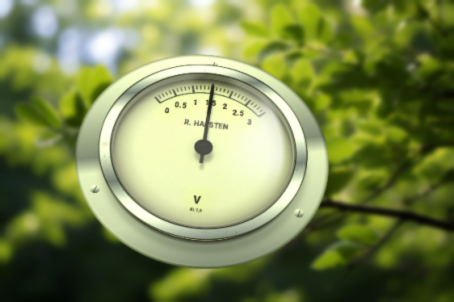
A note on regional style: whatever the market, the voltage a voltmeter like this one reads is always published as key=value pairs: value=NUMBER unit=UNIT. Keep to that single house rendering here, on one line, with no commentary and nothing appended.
value=1.5 unit=V
